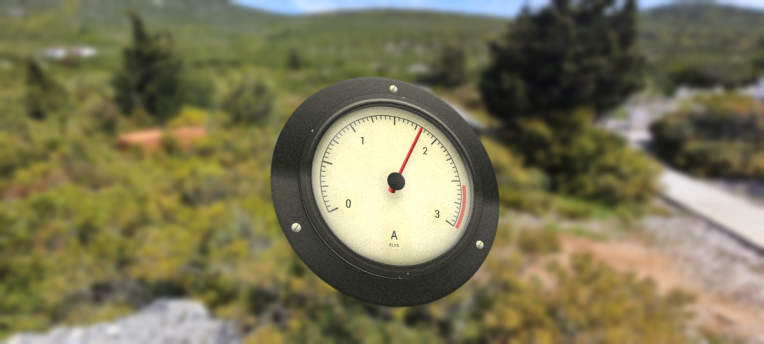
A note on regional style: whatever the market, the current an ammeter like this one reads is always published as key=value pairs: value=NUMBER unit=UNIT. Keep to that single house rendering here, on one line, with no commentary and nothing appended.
value=1.8 unit=A
